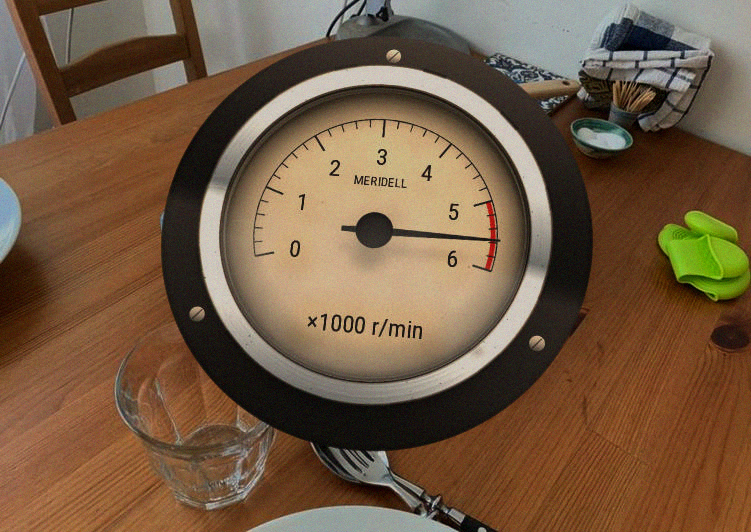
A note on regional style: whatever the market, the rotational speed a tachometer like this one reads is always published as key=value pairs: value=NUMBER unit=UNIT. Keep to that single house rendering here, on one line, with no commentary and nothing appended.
value=5600 unit=rpm
